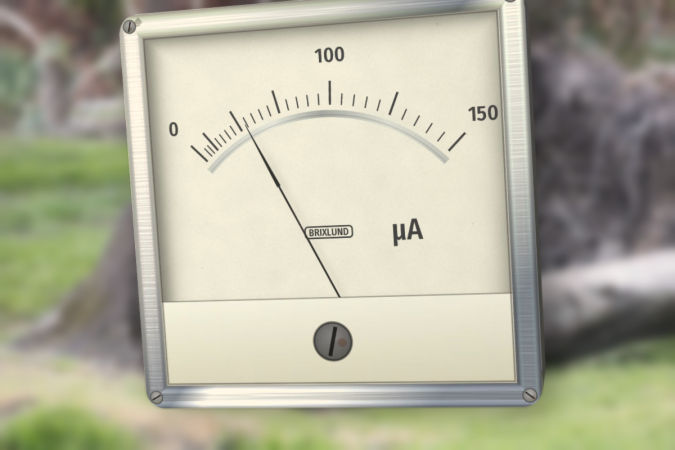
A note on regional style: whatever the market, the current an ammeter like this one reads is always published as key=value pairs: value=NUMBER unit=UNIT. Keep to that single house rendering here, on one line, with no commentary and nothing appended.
value=55 unit=µA
